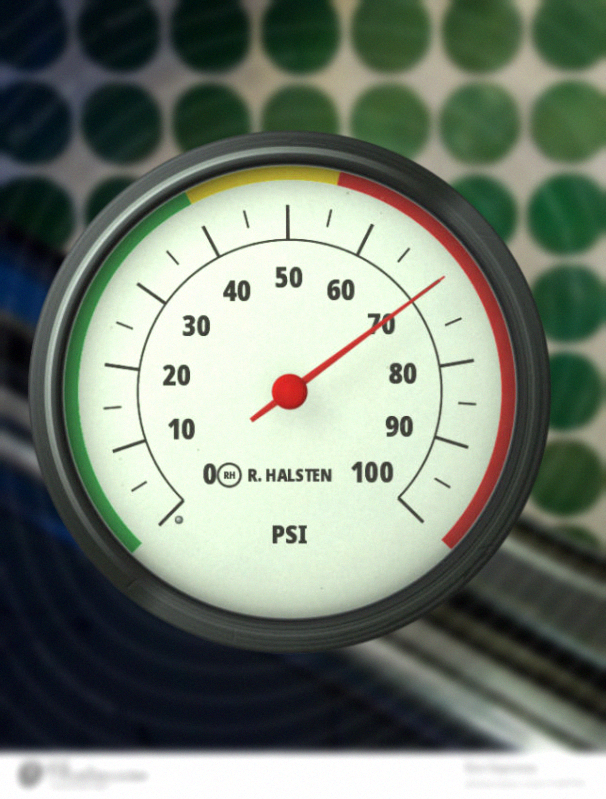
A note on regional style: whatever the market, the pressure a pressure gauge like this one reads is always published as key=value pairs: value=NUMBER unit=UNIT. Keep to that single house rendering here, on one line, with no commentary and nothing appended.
value=70 unit=psi
